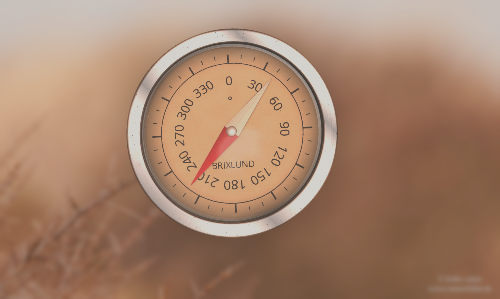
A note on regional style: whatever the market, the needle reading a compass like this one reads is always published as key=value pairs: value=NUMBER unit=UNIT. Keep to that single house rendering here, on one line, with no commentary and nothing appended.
value=220 unit=°
